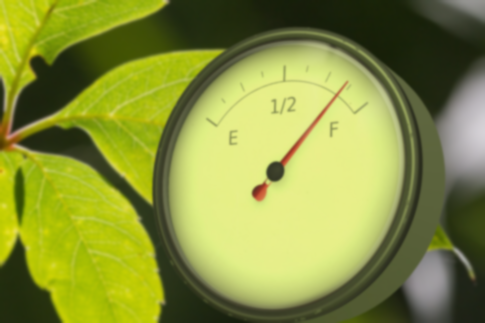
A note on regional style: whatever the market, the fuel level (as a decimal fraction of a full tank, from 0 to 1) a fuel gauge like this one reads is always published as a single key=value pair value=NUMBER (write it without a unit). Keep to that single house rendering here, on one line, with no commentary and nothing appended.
value=0.875
